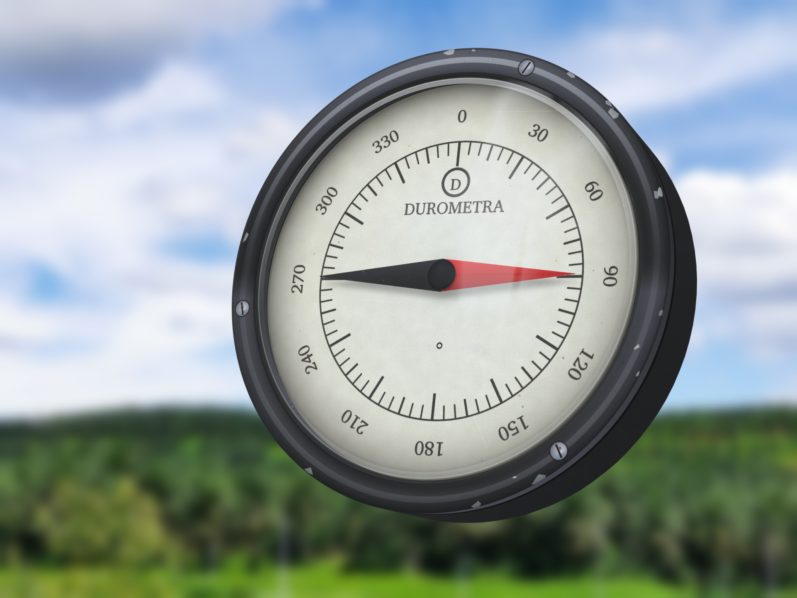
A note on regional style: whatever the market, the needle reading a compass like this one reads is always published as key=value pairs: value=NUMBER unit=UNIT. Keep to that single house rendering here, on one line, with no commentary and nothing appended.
value=90 unit=°
